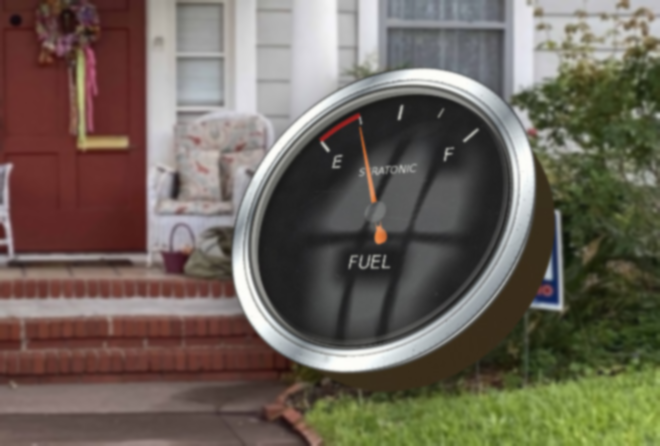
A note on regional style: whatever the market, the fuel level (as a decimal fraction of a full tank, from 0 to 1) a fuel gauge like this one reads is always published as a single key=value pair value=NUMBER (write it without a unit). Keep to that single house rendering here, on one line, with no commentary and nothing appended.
value=0.25
